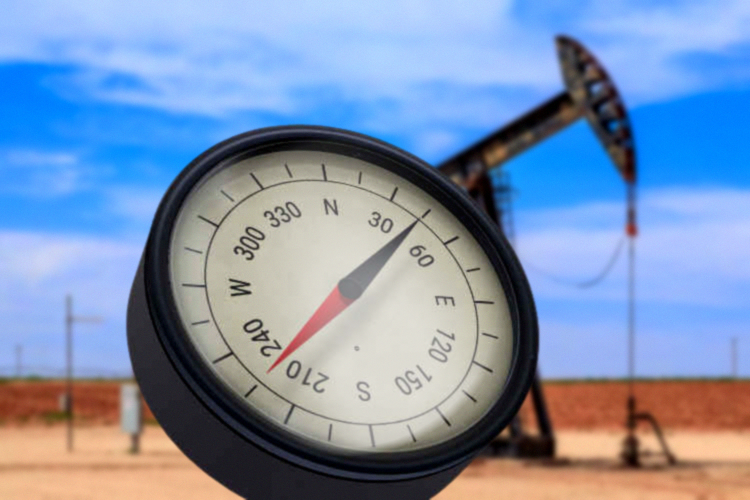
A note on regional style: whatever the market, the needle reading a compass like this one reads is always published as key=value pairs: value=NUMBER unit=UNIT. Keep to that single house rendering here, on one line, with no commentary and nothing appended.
value=225 unit=°
